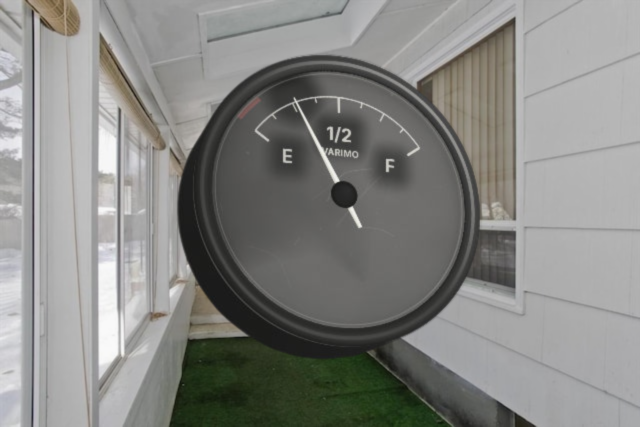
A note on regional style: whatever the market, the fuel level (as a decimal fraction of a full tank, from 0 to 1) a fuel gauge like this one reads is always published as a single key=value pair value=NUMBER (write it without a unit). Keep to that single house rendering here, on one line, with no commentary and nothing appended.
value=0.25
